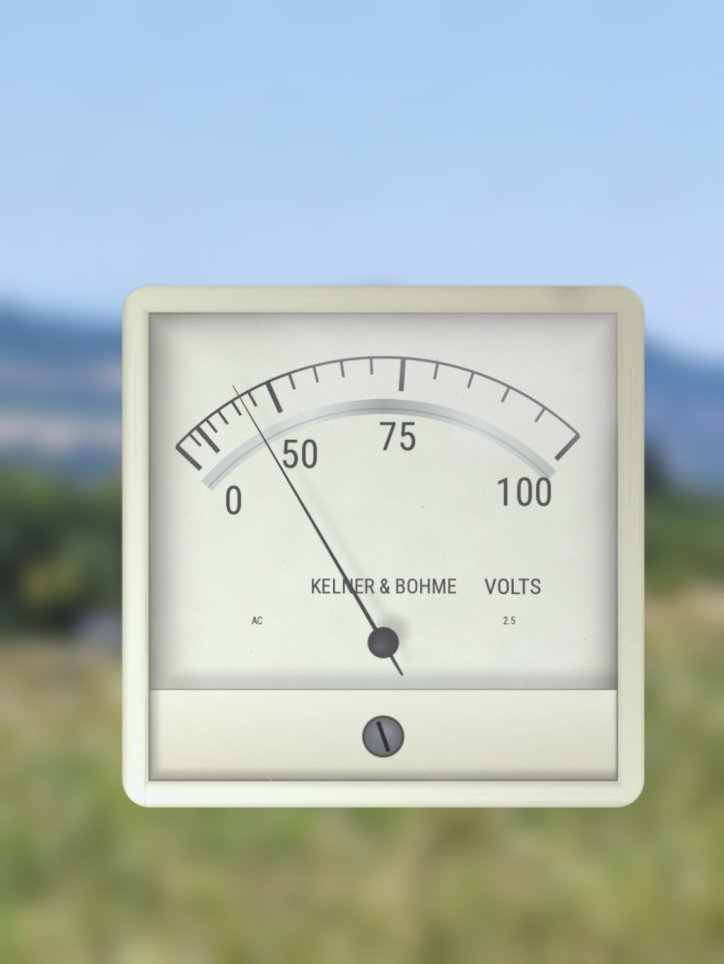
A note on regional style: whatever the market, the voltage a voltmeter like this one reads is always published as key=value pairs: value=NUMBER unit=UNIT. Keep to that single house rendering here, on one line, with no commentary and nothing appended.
value=42.5 unit=V
